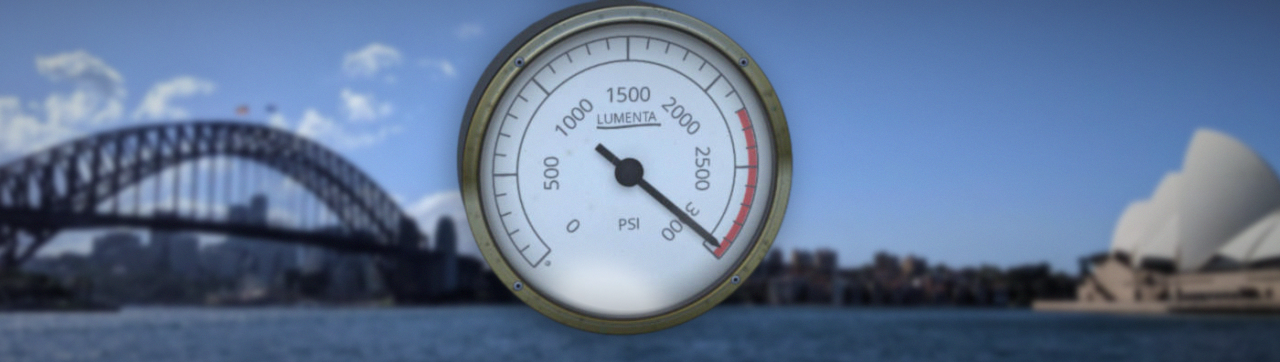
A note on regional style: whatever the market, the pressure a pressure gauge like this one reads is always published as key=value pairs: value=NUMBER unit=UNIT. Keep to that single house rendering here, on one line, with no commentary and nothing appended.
value=2950 unit=psi
